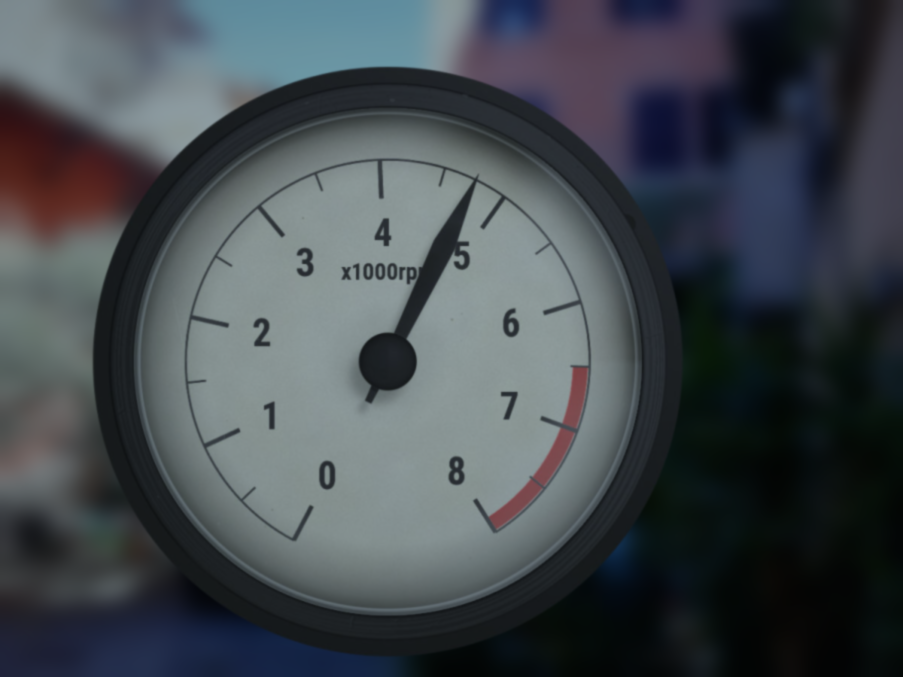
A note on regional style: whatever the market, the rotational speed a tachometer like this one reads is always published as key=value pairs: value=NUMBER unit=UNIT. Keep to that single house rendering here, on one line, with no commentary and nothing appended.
value=4750 unit=rpm
